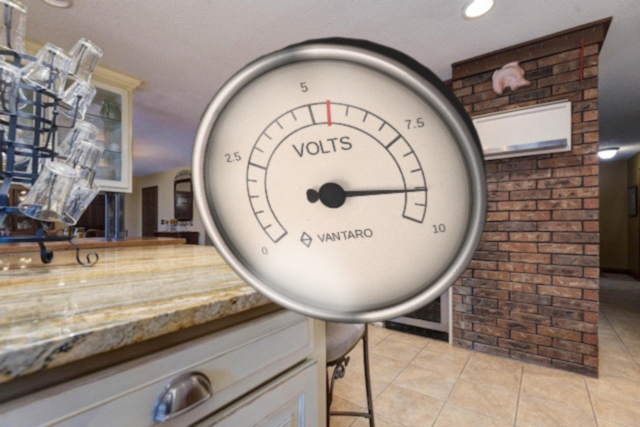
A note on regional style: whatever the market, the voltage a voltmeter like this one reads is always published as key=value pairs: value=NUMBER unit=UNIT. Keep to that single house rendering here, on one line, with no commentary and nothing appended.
value=9 unit=V
